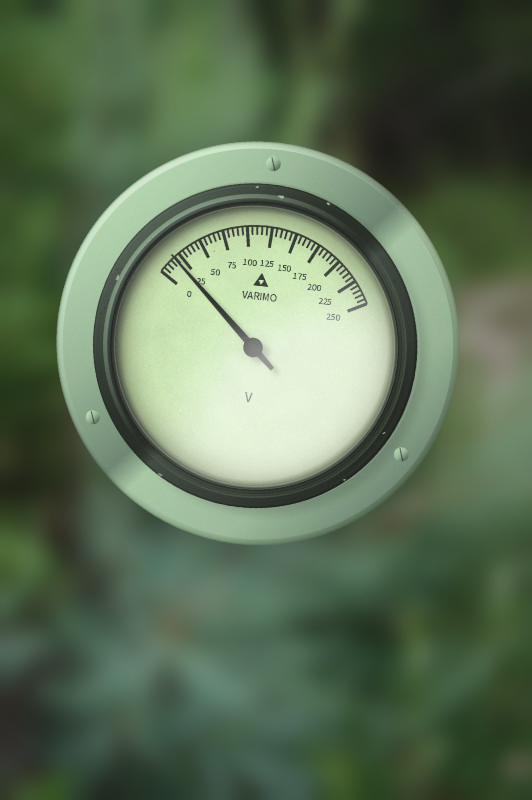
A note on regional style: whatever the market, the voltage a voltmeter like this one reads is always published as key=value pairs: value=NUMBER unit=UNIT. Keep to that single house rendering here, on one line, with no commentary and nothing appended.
value=20 unit=V
